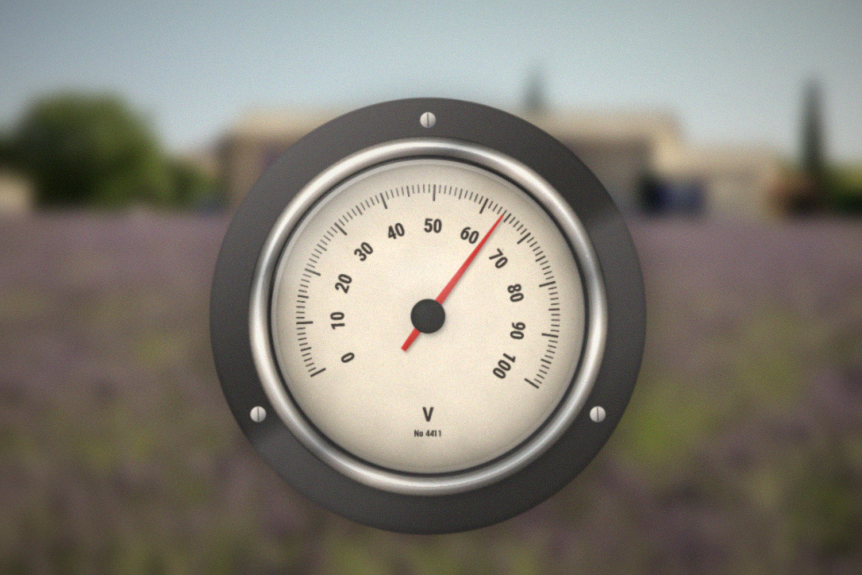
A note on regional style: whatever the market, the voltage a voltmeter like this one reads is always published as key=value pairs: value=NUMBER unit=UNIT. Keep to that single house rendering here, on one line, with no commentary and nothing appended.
value=64 unit=V
